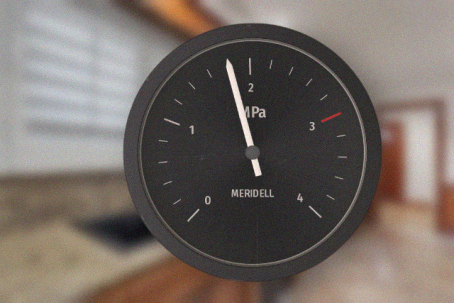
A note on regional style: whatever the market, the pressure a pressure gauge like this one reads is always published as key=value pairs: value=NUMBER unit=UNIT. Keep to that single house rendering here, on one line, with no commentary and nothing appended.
value=1.8 unit=MPa
